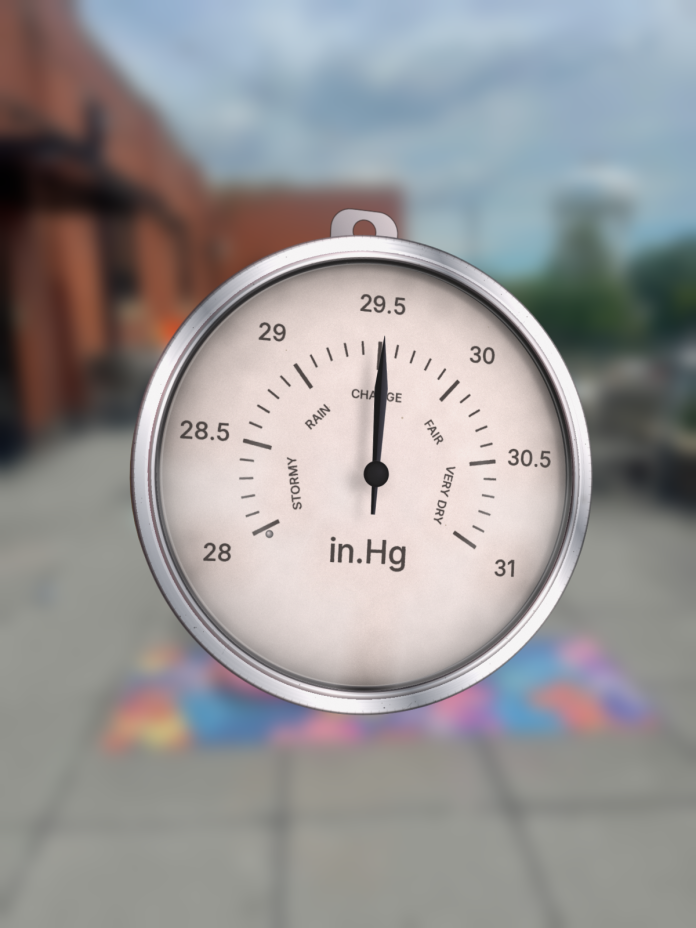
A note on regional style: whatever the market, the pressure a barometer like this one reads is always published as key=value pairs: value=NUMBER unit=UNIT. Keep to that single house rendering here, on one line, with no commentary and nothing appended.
value=29.5 unit=inHg
